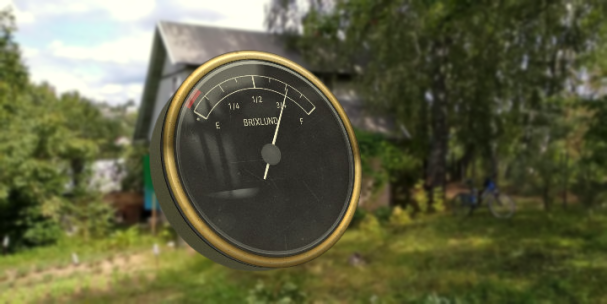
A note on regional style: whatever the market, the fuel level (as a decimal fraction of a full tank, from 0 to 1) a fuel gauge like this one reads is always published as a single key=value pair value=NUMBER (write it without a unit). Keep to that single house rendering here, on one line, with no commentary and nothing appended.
value=0.75
